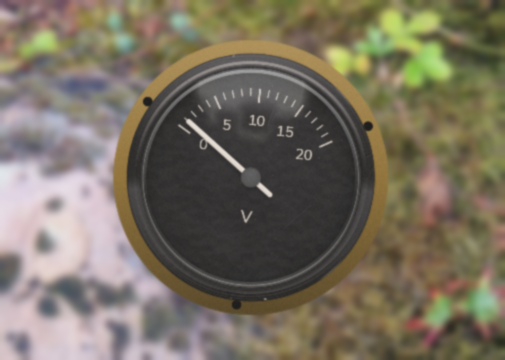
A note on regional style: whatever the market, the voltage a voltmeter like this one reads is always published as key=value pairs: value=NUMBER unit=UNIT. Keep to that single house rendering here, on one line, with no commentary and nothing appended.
value=1 unit=V
